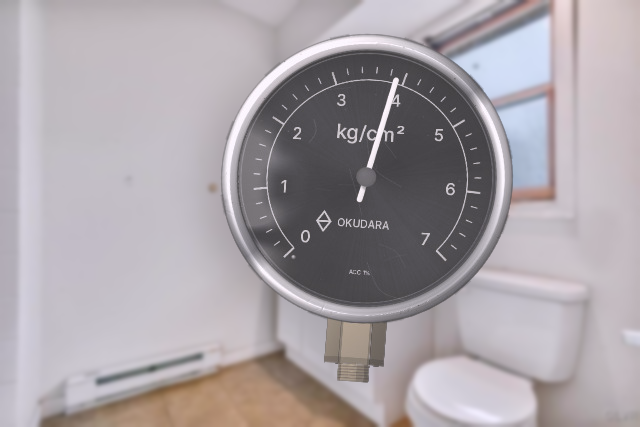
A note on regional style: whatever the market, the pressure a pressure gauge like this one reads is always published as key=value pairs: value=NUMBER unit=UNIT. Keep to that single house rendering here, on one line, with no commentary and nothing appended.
value=3.9 unit=kg/cm²
